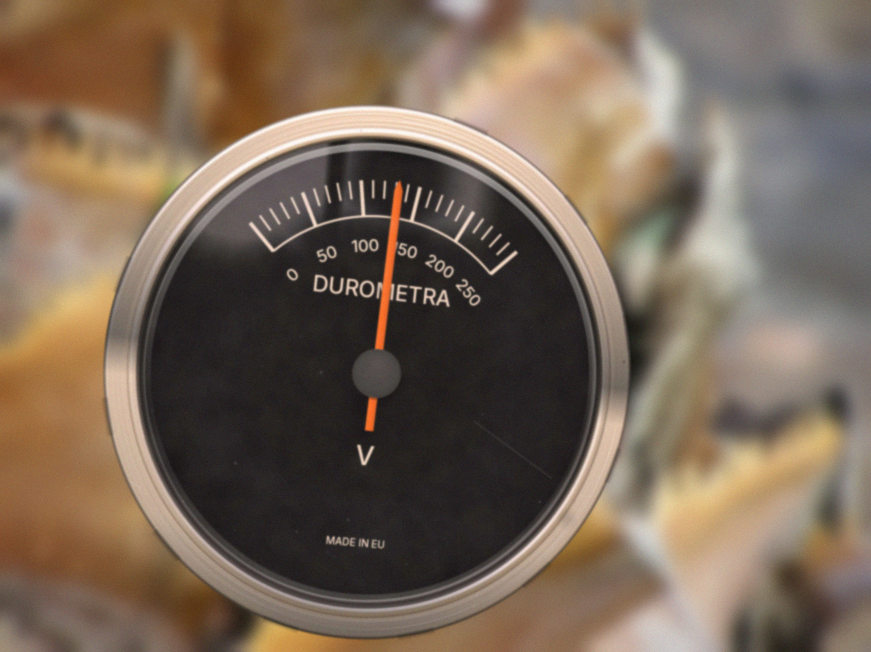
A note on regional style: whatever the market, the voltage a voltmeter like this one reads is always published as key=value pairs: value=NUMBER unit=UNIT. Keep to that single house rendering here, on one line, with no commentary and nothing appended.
value=130 unit=V
